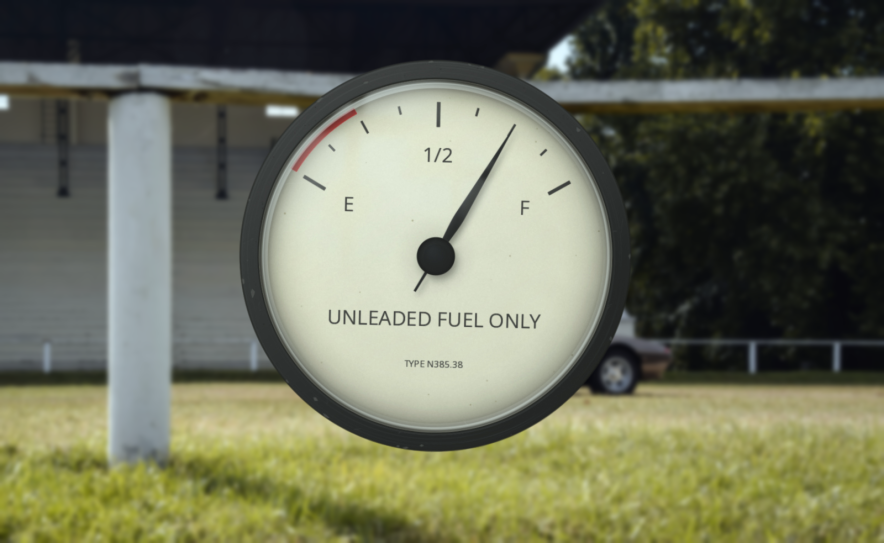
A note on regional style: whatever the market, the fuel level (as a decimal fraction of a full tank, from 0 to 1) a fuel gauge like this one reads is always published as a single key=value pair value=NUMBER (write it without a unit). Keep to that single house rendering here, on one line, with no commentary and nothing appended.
value=0.75
